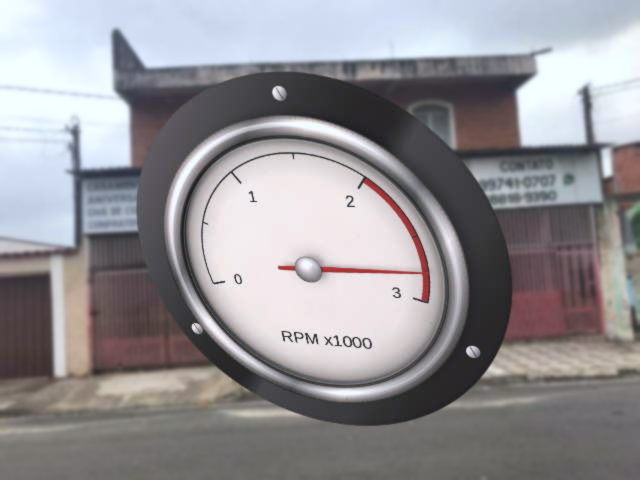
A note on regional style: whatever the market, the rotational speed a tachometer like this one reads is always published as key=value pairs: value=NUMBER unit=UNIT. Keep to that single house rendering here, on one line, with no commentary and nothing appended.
value=2750 unit=rpm
